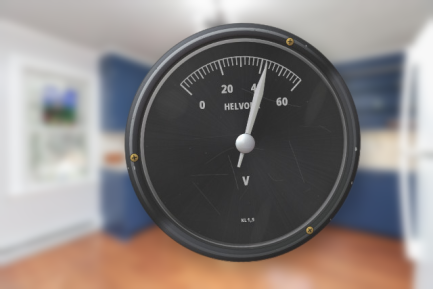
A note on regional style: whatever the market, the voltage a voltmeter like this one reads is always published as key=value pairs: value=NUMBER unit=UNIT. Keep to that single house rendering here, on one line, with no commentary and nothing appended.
value=42 unit=V
